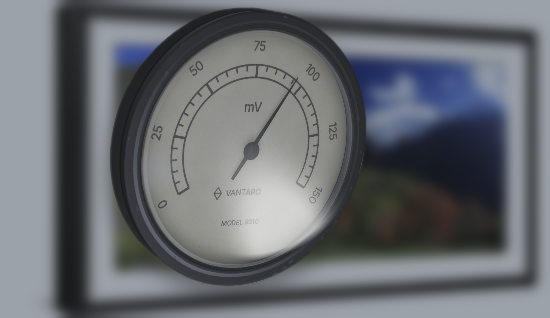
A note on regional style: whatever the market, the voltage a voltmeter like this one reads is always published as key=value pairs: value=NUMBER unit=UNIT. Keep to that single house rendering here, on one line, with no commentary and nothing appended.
value=95 unit=mV
